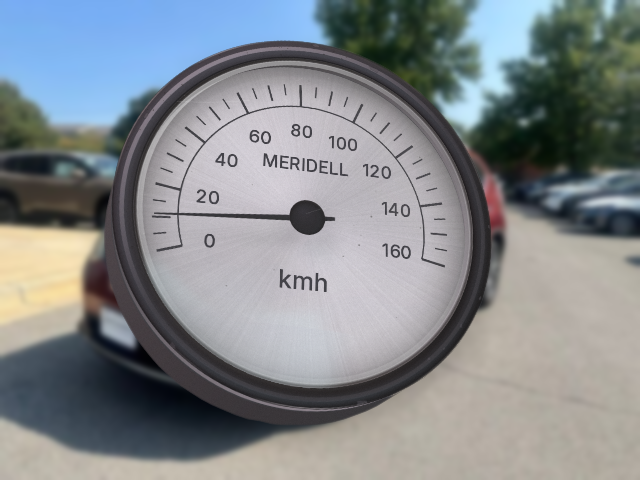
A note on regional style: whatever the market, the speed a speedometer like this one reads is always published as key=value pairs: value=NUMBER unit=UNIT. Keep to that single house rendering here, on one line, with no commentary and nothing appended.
value=10 unit=km/h
